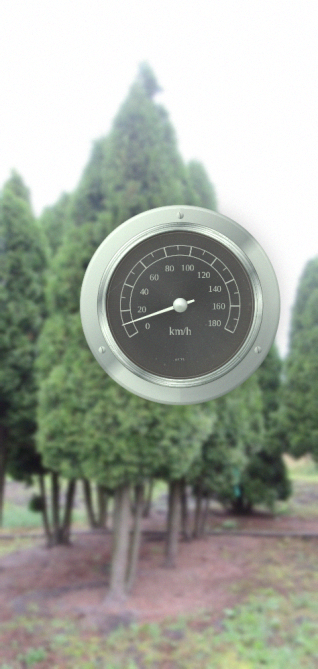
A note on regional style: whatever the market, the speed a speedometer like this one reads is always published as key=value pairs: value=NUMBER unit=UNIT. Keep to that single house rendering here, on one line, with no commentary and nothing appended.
value=10 unit=km/h
